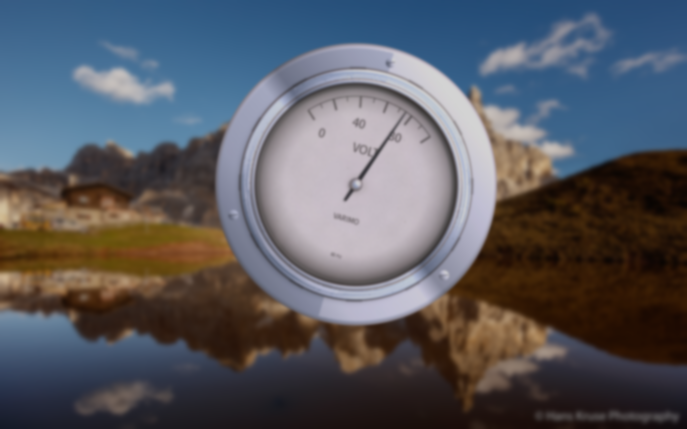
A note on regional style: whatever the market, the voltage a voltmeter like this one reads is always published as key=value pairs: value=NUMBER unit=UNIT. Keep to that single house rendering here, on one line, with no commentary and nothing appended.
value=75 unit=V
